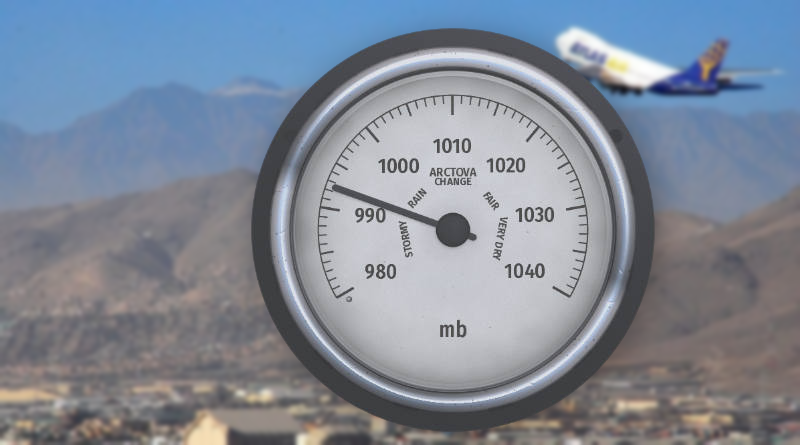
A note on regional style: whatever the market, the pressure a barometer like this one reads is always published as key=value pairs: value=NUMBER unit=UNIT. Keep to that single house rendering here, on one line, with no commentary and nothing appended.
value=992.5 unit=mbar
